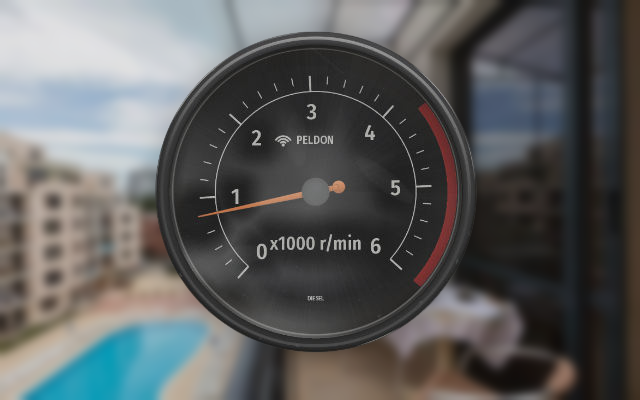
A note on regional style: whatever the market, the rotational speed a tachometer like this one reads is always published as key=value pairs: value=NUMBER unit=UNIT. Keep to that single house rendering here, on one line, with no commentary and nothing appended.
value=800 unit=rpm
